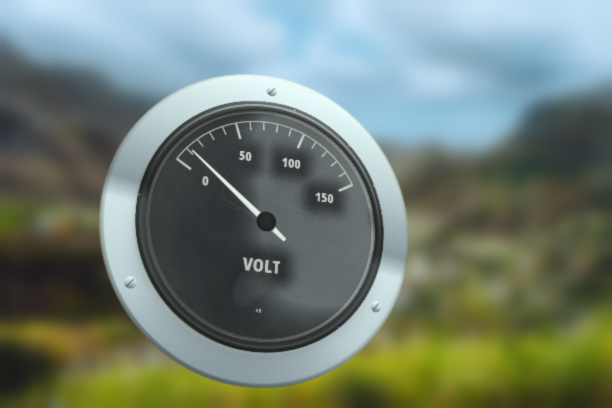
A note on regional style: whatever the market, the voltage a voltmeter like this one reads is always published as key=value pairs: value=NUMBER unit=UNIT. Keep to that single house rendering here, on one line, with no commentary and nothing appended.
value=10 unit=V
